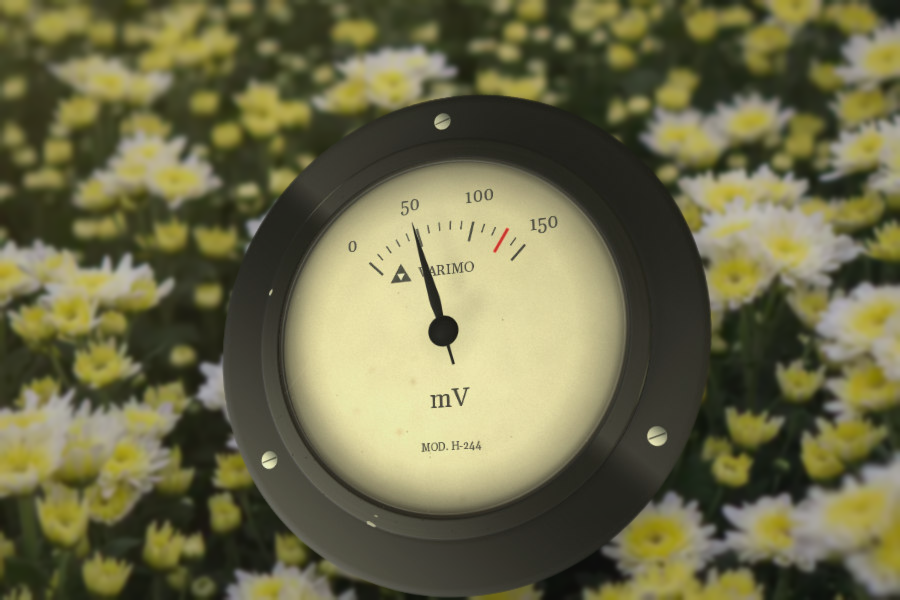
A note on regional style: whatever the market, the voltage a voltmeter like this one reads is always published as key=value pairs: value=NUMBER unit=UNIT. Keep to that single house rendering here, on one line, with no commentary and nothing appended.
value=50 unit=mV
